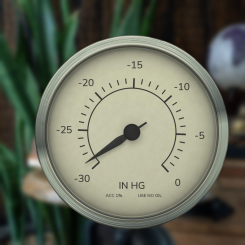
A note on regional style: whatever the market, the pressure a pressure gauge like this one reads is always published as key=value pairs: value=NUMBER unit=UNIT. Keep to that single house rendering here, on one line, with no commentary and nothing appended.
value=-29 unit=inHg
